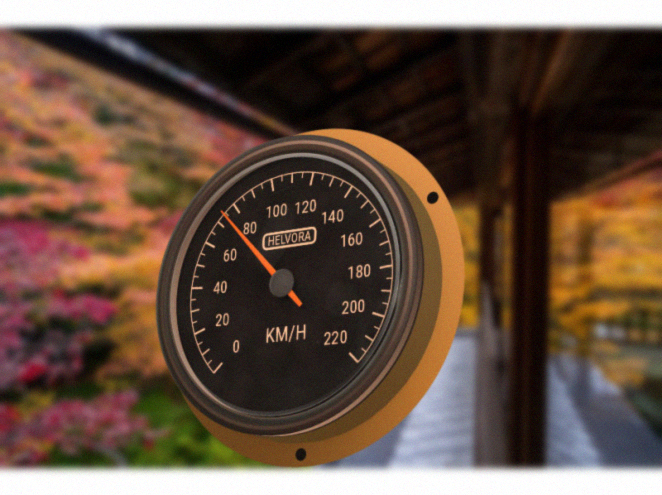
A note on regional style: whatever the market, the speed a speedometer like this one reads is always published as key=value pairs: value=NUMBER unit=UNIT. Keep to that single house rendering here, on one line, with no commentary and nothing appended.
value=75 unit=km/h
